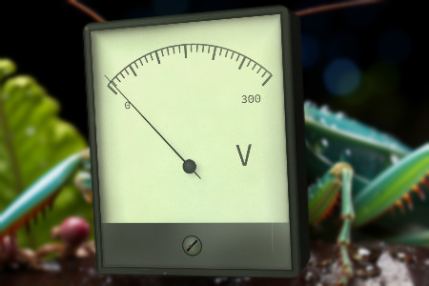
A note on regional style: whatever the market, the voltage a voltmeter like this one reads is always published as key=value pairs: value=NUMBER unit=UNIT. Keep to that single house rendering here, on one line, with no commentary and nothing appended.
value=10 unit=V
